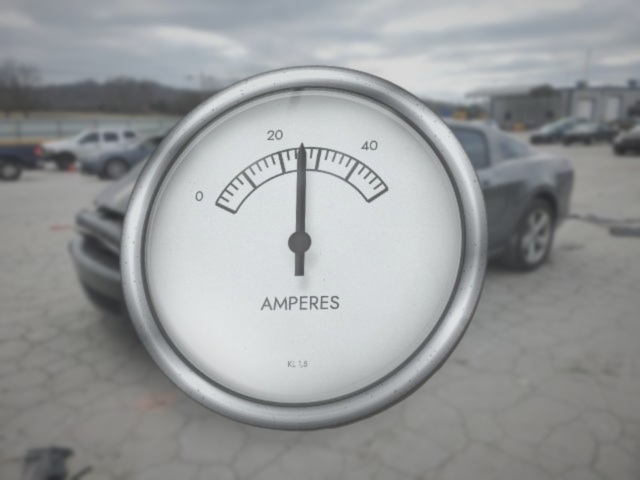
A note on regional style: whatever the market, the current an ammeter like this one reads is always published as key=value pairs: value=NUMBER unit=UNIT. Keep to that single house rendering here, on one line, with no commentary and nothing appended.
value=26 unit=A
